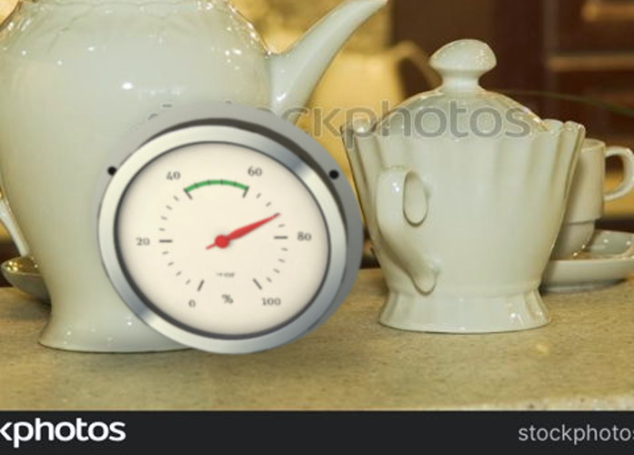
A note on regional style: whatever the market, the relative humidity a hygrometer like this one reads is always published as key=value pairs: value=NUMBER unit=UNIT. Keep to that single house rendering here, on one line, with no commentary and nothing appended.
value=72 unit=%
